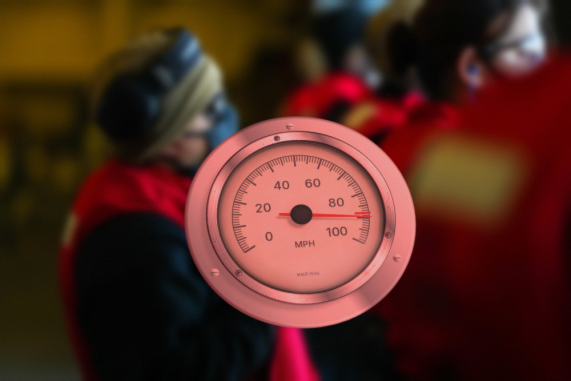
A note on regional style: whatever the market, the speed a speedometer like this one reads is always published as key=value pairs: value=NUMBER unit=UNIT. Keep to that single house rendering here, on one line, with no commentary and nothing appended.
value=90 unit=mph
